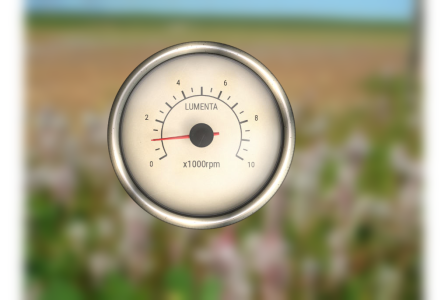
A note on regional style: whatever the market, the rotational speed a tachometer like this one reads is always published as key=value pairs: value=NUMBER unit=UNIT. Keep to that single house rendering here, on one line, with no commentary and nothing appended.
value=1000 unit=rpm
